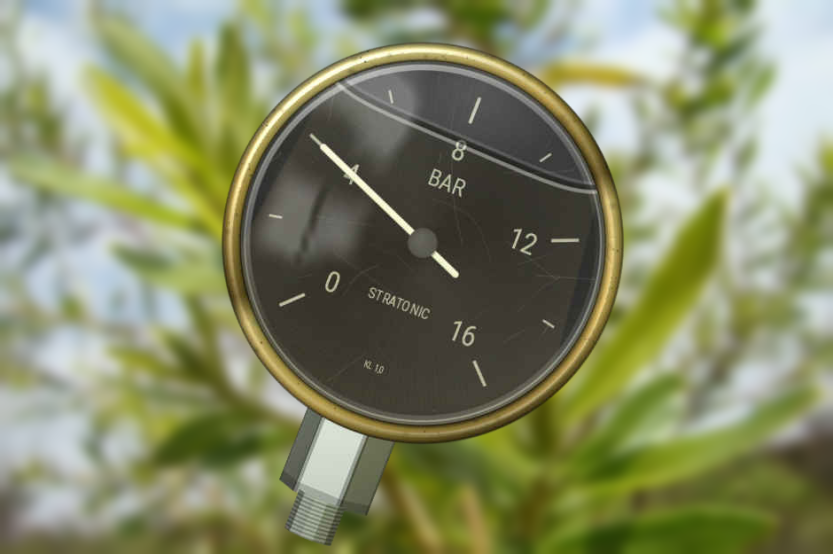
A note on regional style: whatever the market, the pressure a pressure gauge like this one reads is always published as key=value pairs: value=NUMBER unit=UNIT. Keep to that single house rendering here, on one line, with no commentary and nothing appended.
value=4 unit=bar
